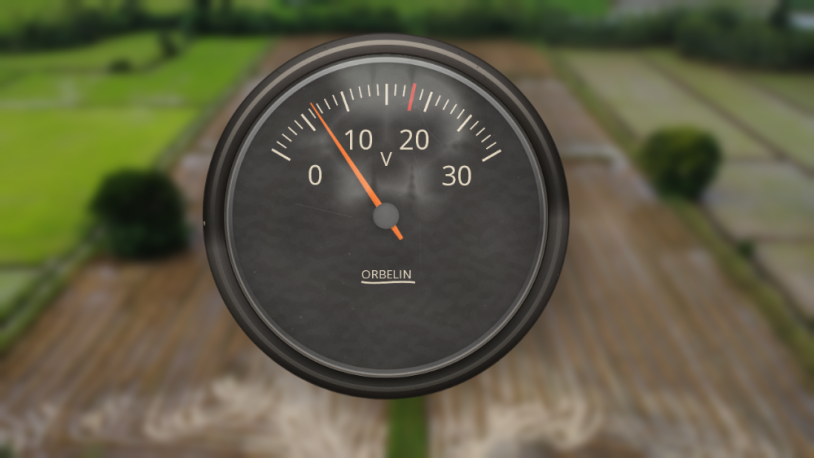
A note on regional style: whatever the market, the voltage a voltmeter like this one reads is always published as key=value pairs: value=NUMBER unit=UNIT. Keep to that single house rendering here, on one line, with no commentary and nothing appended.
value=6.5 unit=V
